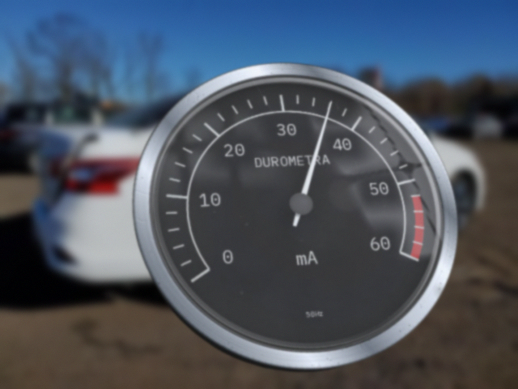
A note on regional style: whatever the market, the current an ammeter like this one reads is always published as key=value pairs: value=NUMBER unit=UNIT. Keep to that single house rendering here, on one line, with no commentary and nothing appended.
value=36 unit=mA
